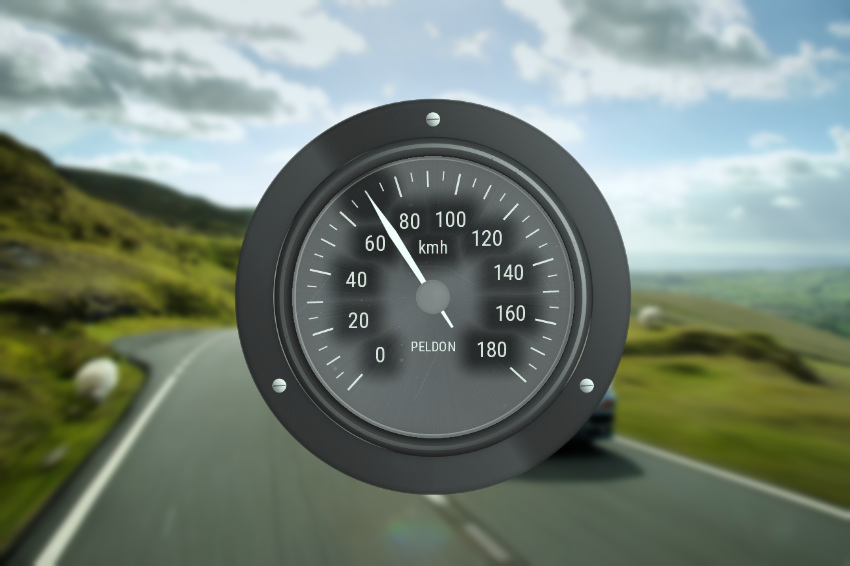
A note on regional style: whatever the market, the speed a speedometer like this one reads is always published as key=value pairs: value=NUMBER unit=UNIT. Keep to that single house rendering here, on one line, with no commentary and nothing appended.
value=70 unit=km/h
